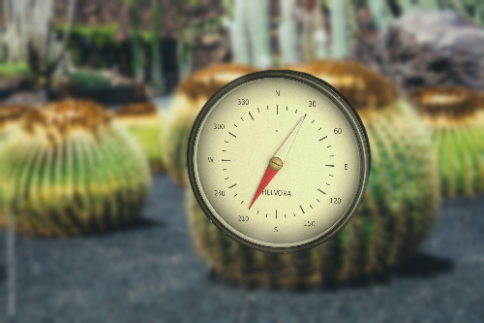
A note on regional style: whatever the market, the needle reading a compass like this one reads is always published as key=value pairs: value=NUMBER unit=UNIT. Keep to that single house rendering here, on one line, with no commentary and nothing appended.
value=210 unit=°
